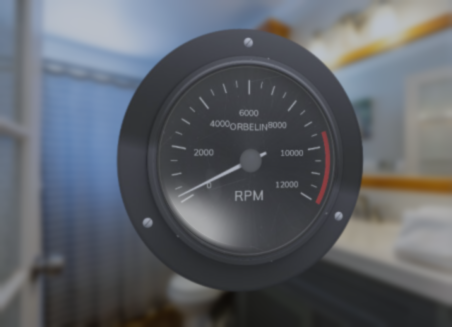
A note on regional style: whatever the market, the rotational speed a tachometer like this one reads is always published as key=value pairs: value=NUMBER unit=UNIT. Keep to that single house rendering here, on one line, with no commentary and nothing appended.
value=250 unit=rpm
